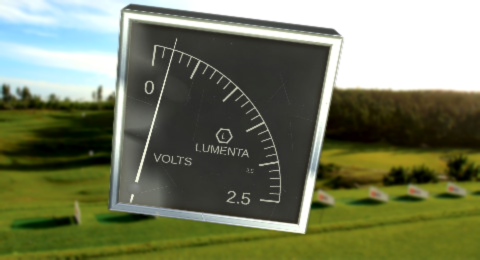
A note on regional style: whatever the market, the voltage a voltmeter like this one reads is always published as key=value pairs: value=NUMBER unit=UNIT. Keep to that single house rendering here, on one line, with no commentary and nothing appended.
value=0.2 unit=V
